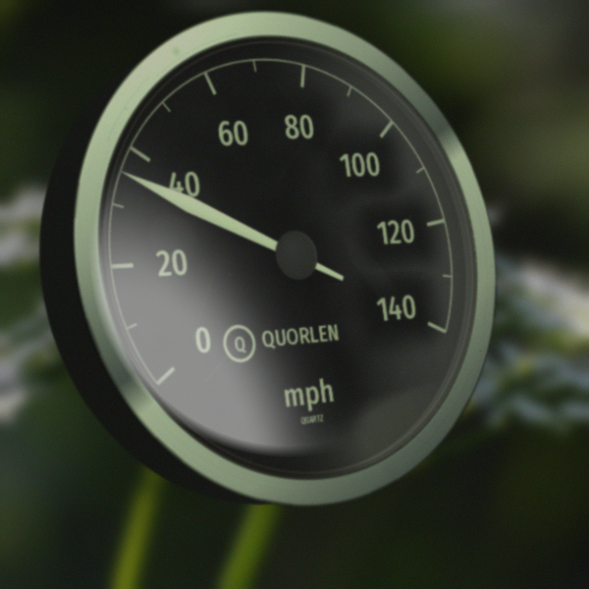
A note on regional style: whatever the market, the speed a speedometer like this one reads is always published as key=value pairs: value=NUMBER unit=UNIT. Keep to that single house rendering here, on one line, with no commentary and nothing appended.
value=35 unit=mph
